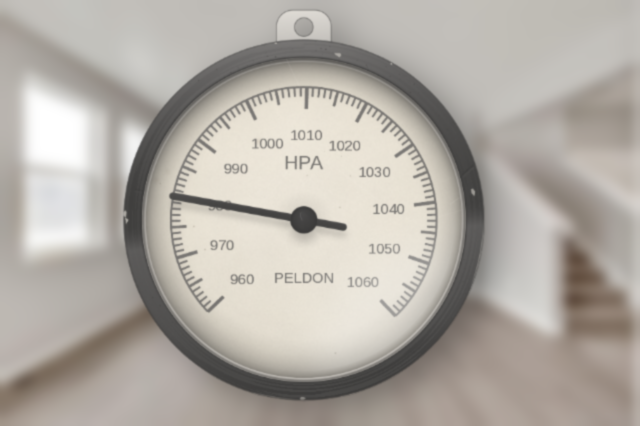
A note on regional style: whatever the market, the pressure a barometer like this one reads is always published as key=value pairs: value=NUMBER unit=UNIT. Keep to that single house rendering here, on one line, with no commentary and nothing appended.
value=980 unit=hPa
